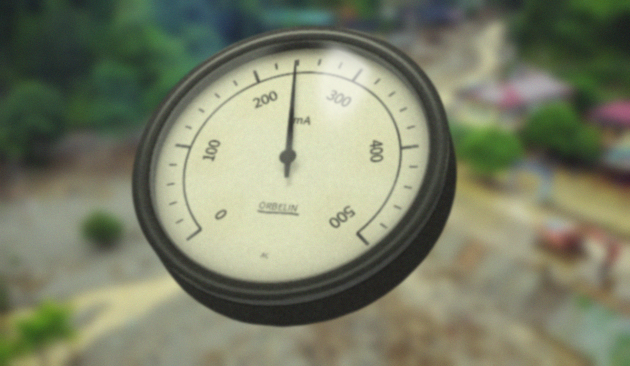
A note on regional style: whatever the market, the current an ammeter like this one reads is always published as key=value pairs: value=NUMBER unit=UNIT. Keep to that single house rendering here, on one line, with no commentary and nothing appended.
value=240 unit=mA
